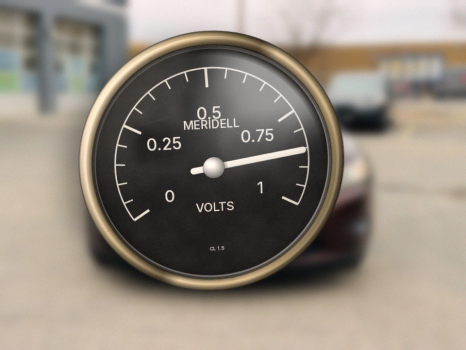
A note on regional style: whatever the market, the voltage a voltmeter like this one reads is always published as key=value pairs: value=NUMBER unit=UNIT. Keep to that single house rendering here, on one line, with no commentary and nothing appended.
value=0.85 unit=V
